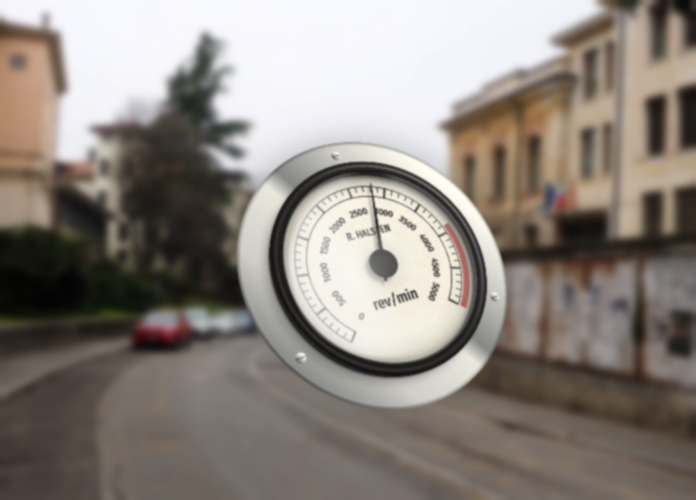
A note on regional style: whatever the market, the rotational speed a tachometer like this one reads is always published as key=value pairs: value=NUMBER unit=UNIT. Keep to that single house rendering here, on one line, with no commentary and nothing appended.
value=2800 unit=rpm
